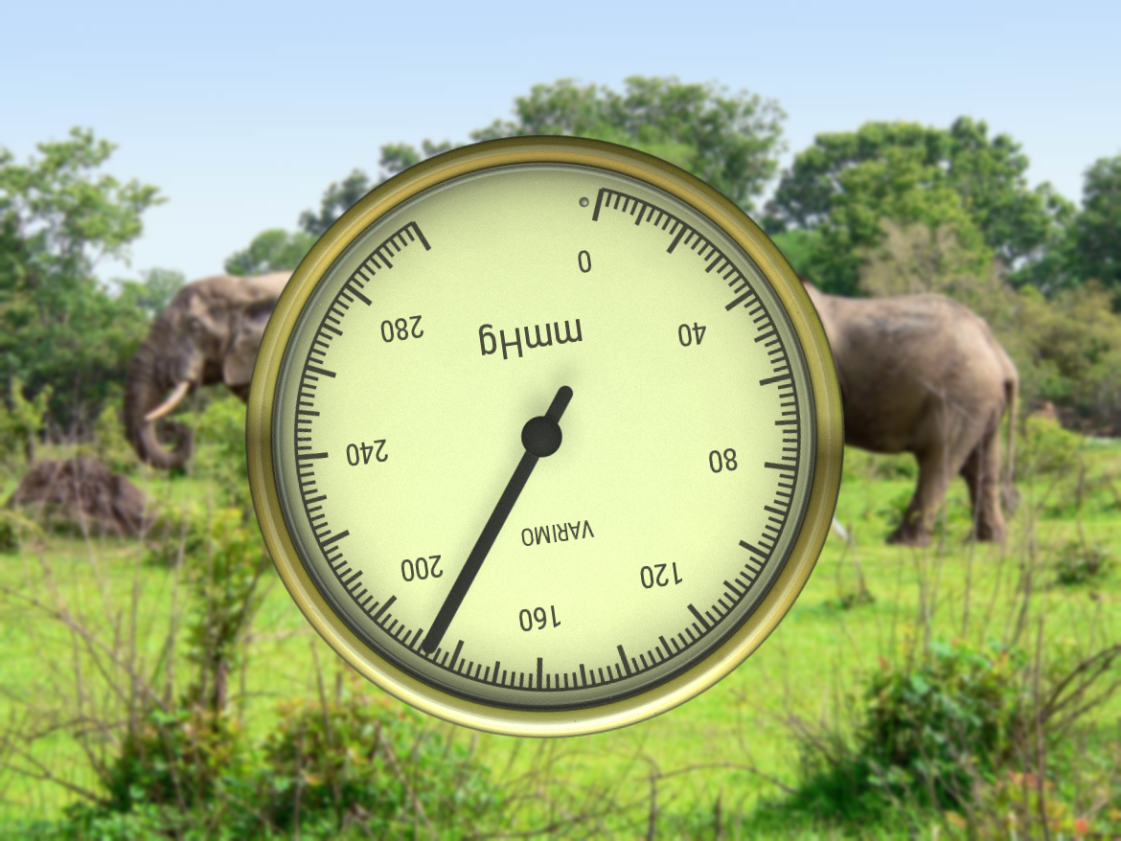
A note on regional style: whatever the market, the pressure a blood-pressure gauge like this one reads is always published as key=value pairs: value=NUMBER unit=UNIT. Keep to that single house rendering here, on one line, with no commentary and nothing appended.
value=186 unit=mmHg
